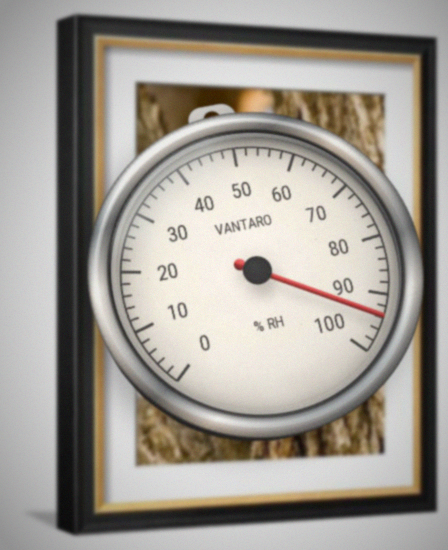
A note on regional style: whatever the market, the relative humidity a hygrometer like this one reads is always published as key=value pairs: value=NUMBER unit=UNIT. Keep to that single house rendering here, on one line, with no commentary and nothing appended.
value=94 unit=%
